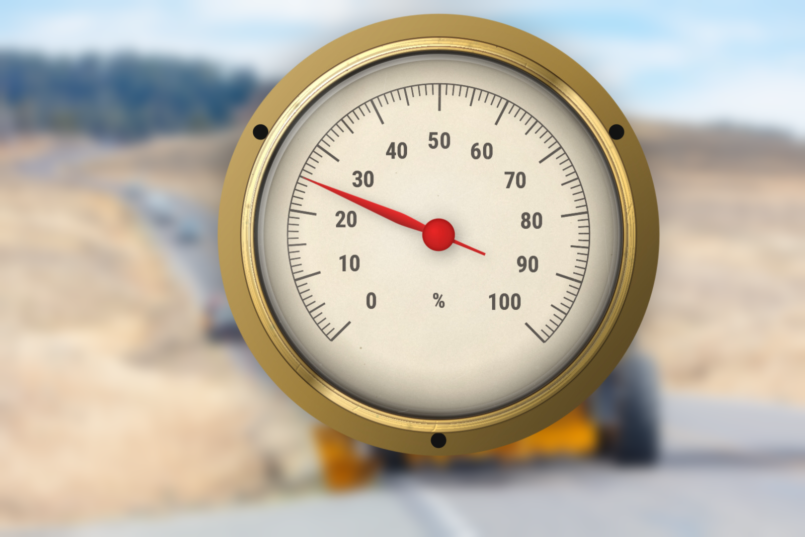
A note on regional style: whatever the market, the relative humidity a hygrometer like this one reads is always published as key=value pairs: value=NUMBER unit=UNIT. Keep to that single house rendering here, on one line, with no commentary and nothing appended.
value=25 unit=%
